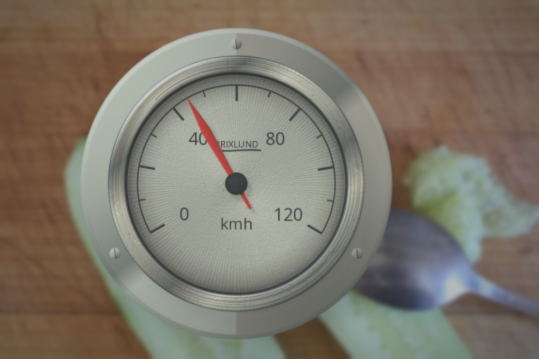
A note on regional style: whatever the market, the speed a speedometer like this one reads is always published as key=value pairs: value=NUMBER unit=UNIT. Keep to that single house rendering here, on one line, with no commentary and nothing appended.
value=45 unit=km/h
